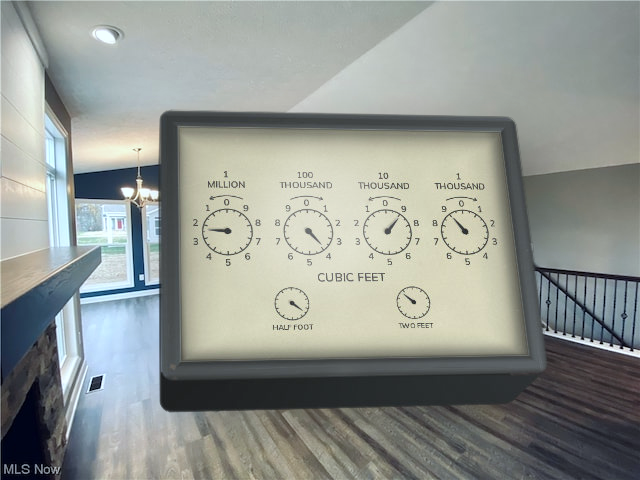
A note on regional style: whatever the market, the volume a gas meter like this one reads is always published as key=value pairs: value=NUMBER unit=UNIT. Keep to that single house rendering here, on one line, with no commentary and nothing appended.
value=238900 unit=ft³
